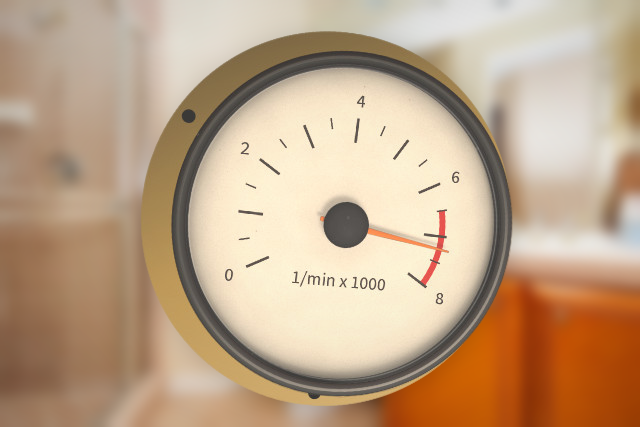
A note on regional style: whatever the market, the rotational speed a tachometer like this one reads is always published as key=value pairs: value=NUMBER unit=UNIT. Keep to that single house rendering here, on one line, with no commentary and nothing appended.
value=7250 unit=rpm
